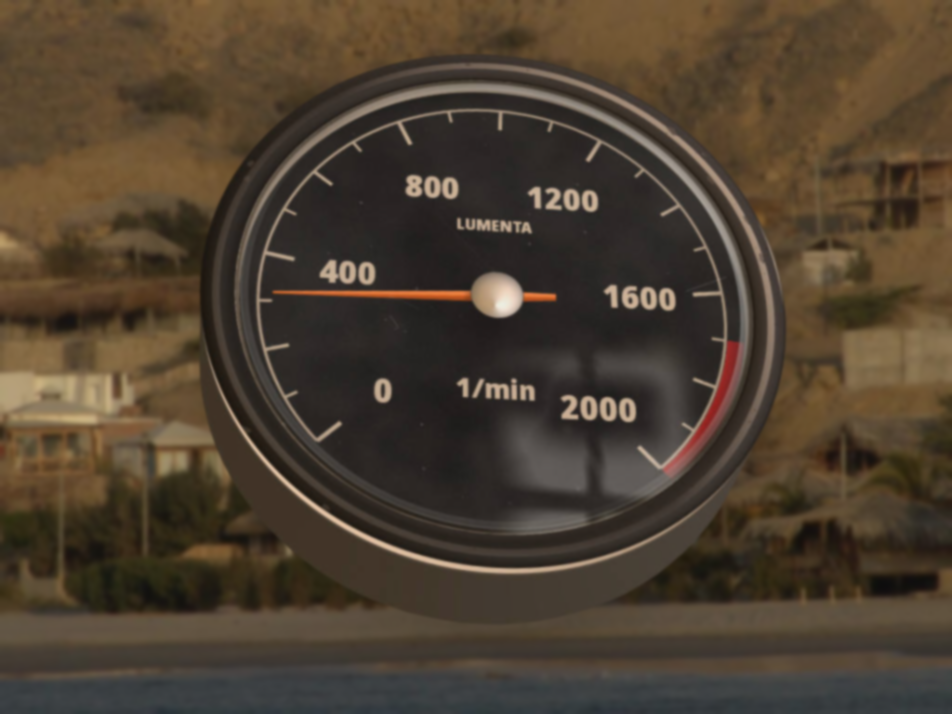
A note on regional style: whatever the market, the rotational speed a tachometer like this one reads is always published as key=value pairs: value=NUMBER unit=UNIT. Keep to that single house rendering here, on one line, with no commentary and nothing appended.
value=300 unit=rpm
